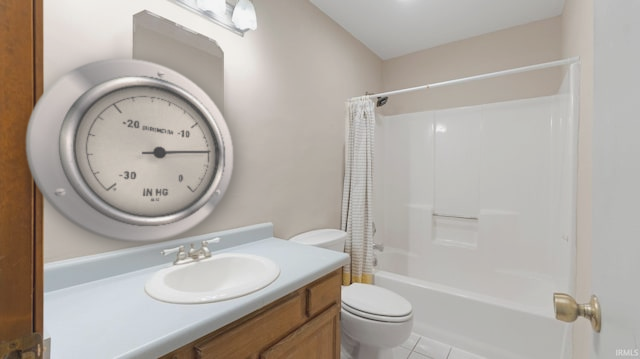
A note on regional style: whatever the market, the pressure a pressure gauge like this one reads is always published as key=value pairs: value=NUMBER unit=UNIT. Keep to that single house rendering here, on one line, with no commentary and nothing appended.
value=-6 unit=inHg
